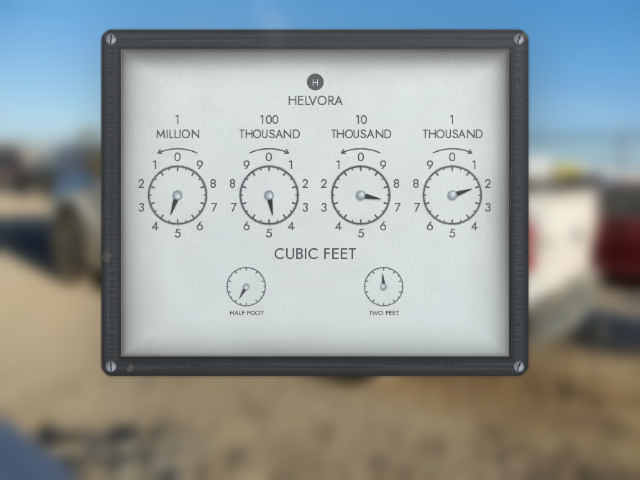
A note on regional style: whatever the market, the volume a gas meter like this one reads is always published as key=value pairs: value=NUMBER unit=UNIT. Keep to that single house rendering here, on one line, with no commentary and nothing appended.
value=447200 unit=ft³
